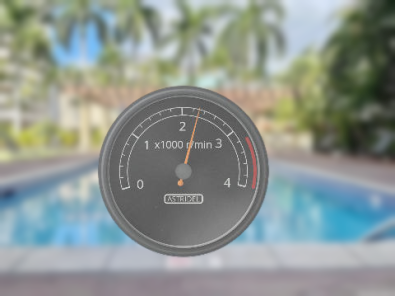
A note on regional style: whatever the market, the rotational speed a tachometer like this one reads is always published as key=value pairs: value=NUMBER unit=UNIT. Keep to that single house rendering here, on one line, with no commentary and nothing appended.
value=2300 unit=rpm
